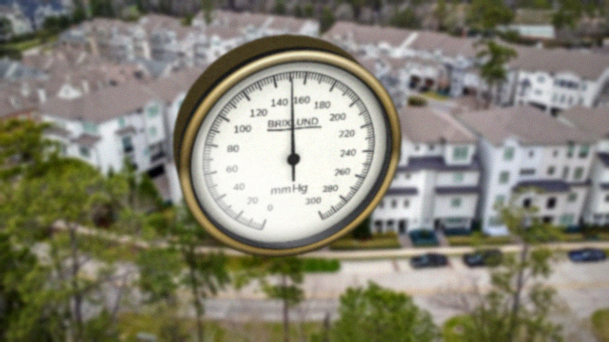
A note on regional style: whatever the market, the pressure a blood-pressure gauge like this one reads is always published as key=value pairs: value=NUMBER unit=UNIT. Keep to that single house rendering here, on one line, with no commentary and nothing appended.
value=150 unit=mmHg
